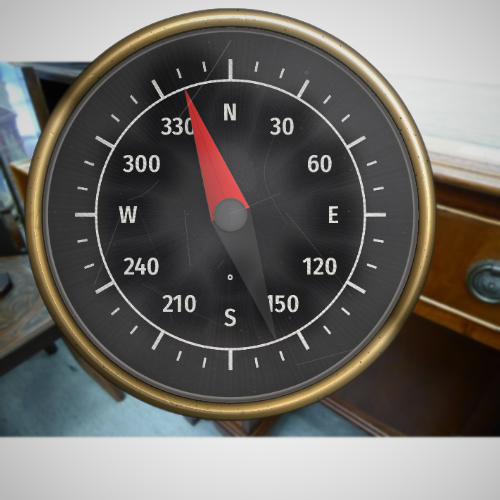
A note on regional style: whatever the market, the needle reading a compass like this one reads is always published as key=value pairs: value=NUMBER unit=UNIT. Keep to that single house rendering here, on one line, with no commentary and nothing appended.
value=340 unit=°
